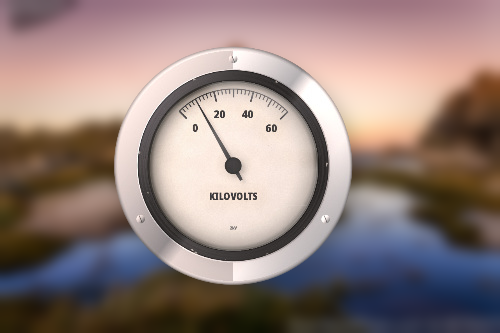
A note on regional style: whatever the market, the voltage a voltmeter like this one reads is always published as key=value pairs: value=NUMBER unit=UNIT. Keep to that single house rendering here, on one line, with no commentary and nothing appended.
value=10 unit=kV
